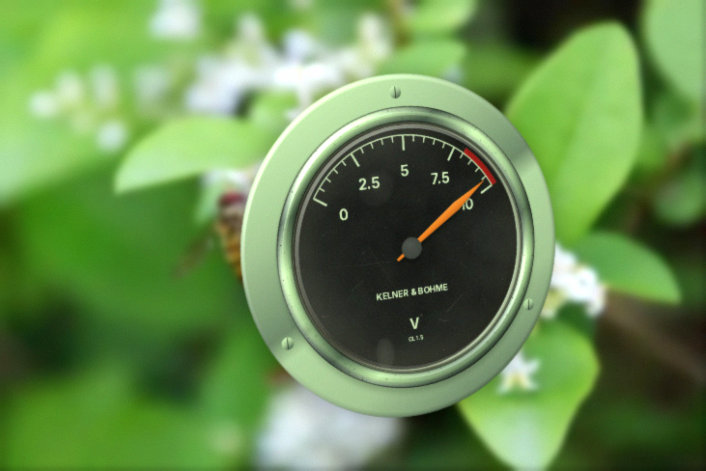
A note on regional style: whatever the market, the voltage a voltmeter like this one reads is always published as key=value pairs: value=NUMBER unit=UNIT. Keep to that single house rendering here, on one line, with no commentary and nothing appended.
value=9.5 unit=V
